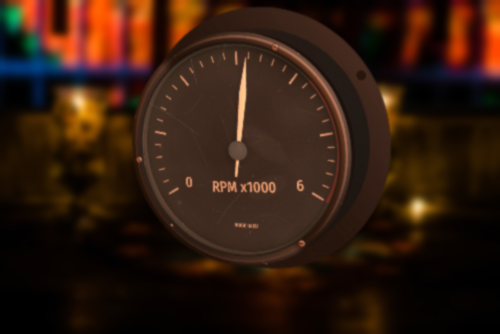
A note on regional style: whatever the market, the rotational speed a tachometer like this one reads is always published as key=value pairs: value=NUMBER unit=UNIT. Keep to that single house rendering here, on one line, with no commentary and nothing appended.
value=3200 unit=rpm
